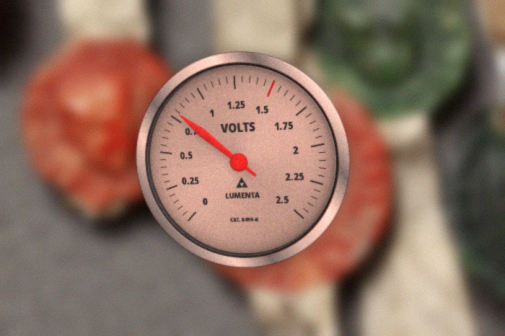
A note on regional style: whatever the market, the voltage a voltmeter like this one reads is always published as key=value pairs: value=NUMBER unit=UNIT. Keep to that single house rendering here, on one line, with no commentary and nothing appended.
value=0.8 unit=V
